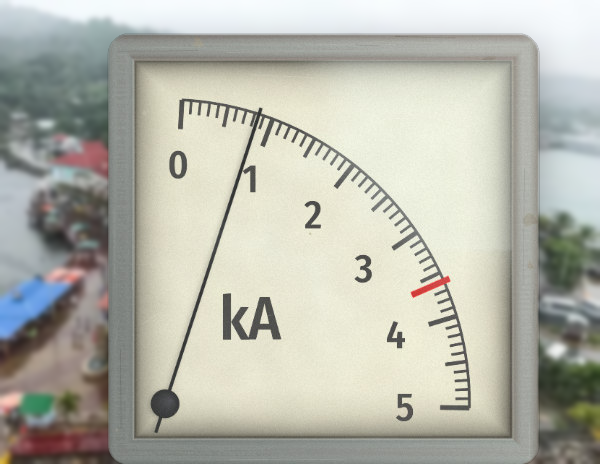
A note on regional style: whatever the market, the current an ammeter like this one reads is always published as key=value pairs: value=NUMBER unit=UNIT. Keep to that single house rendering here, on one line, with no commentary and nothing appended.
value=0.85 unit=kA
